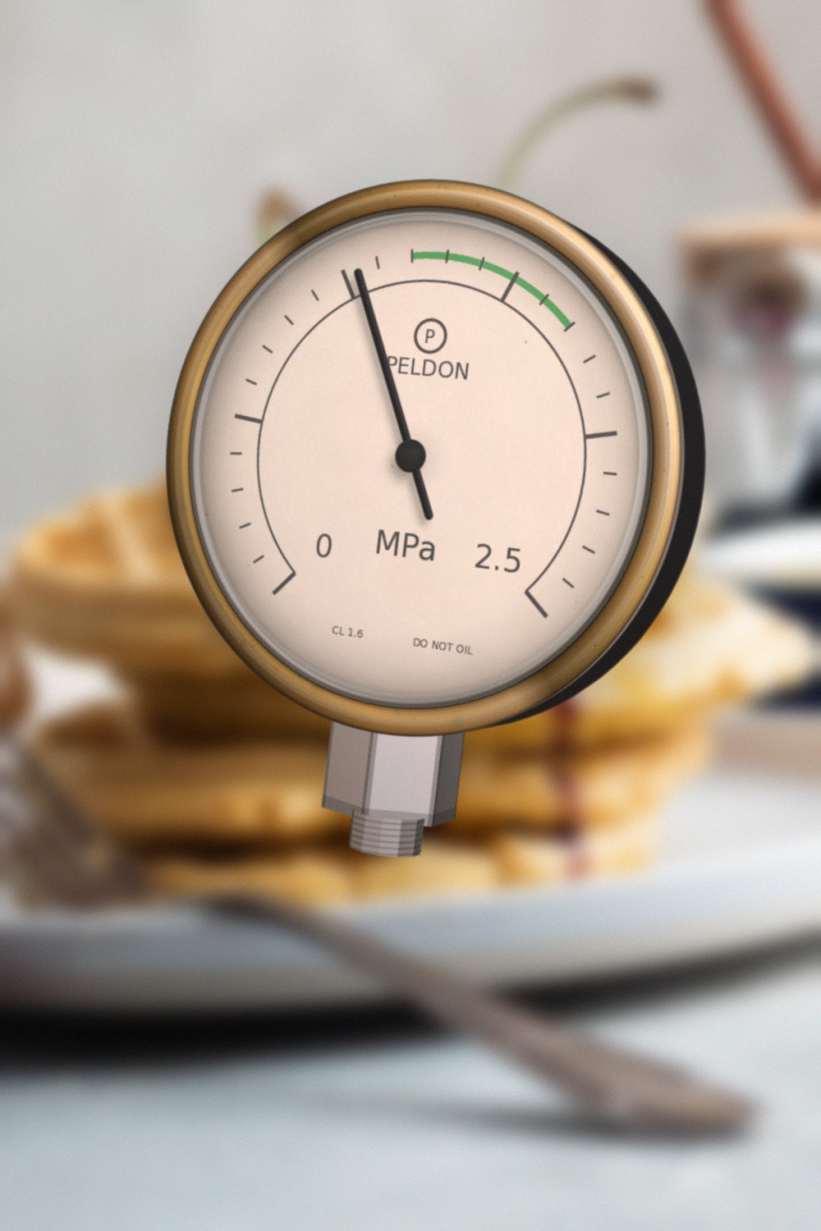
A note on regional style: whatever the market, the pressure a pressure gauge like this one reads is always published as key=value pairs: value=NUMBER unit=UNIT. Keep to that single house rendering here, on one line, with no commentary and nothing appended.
value=1.05 unit=MPa
